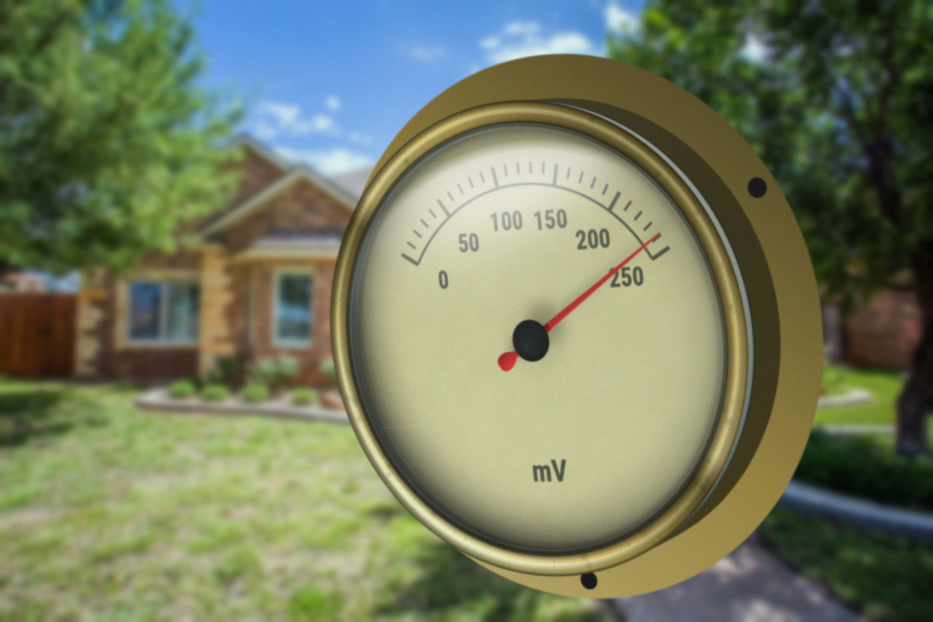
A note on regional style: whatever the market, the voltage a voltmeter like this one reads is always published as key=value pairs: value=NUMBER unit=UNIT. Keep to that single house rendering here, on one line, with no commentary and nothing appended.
value=240 unit=mV
